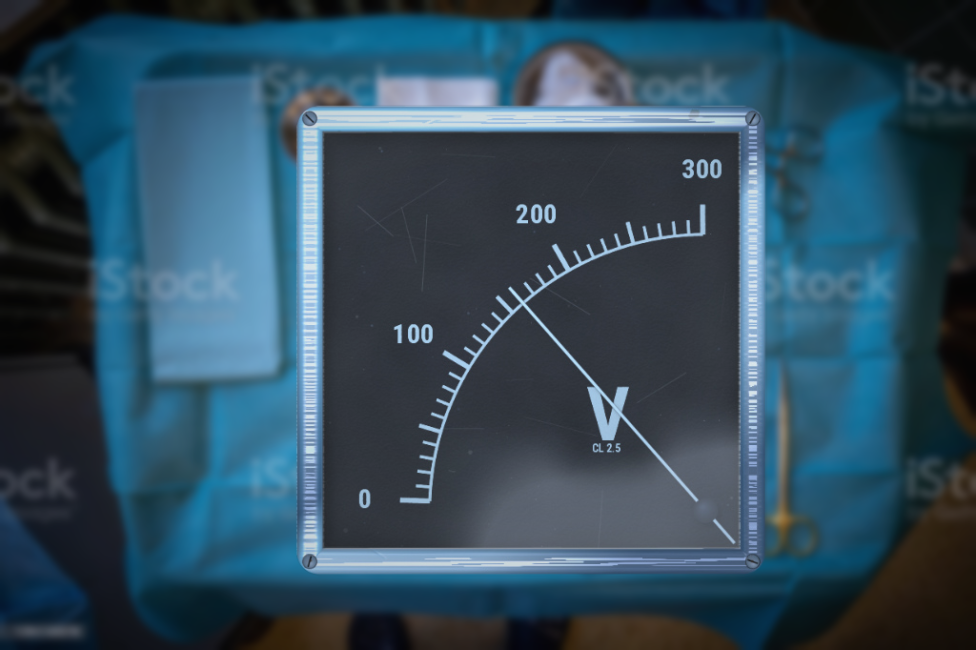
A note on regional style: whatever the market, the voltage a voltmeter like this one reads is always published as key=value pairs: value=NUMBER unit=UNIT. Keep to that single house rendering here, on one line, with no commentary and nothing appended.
value=160 unit=V
